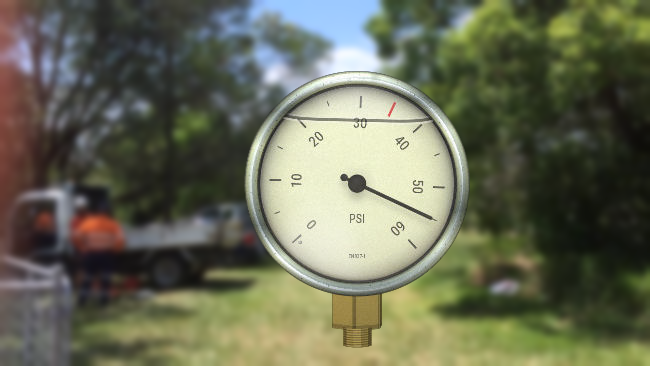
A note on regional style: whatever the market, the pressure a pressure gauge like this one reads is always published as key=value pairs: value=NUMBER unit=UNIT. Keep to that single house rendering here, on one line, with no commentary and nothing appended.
value=55 unit=psi
